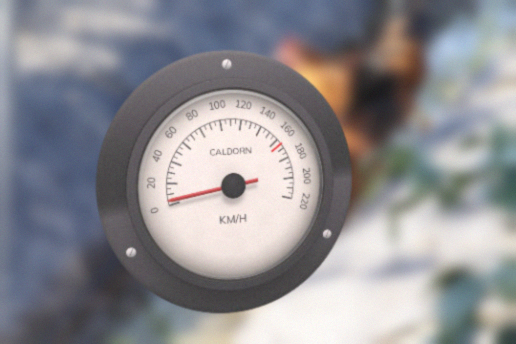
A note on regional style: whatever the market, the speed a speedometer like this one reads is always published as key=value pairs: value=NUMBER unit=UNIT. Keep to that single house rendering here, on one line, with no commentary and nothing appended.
value=5 unit=km/h
